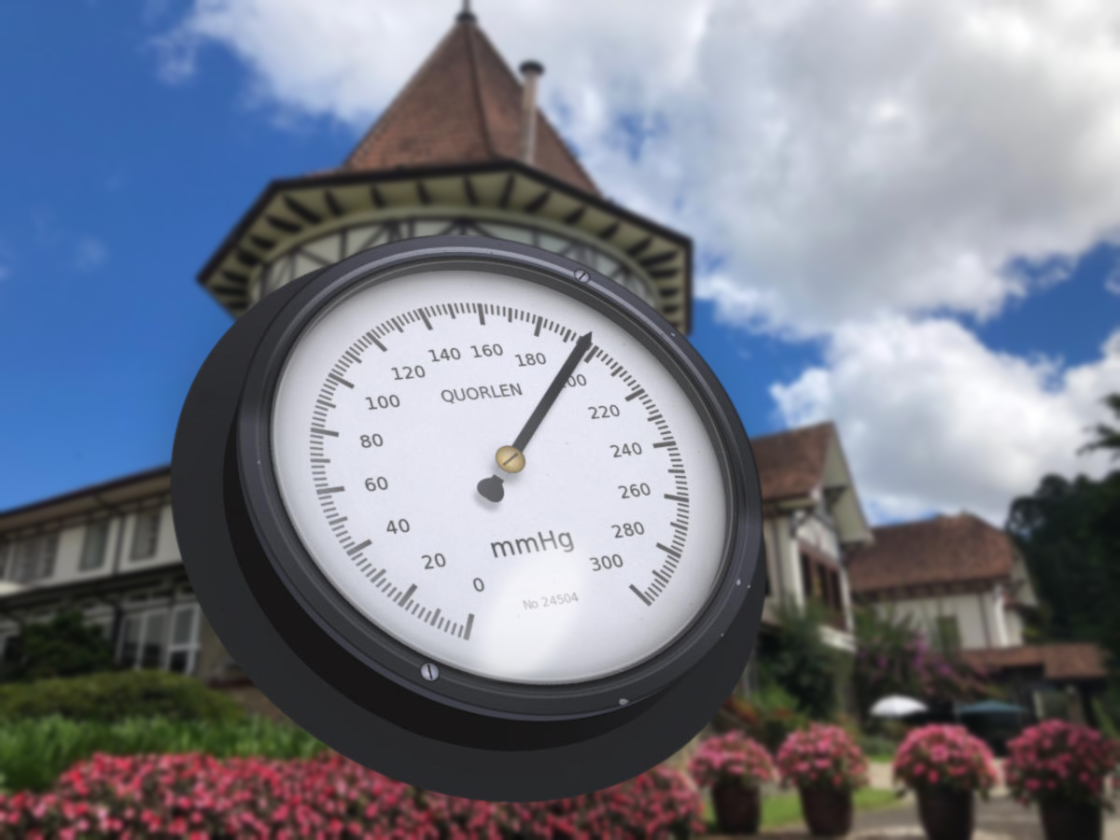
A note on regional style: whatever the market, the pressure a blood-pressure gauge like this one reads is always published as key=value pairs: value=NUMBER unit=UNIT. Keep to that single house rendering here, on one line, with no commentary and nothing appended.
value=196 unit=mmHg
